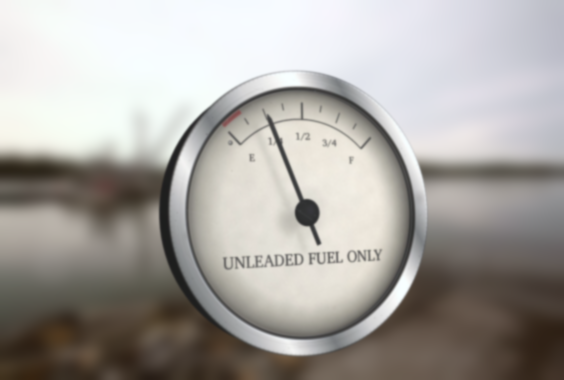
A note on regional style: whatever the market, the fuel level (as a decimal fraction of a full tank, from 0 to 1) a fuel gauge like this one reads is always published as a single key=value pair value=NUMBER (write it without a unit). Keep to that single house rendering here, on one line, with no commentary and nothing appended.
value=0.25
